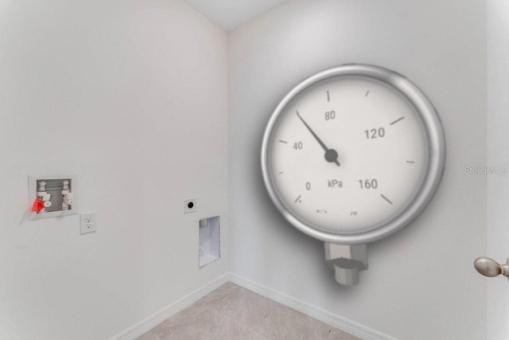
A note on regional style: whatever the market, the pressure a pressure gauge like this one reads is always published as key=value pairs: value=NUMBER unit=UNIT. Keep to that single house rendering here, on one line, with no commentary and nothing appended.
value=60 unit=kPa
